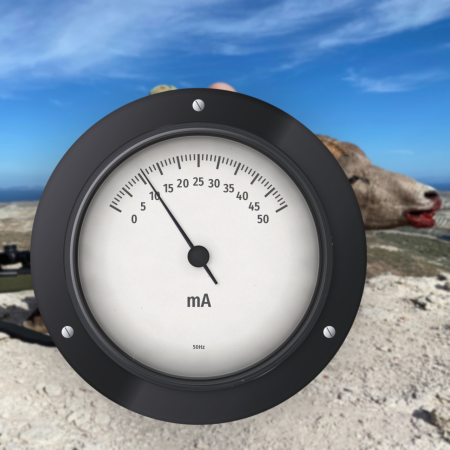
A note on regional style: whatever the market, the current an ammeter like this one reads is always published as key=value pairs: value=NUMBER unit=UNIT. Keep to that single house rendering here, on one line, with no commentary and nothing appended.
value=11 unit=mA
